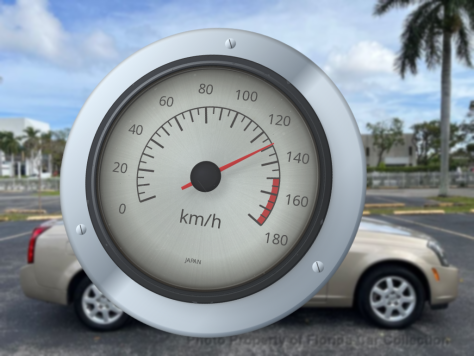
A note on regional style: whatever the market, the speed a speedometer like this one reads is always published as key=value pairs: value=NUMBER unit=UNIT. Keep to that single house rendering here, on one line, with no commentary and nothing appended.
value=130 unit=km/h
